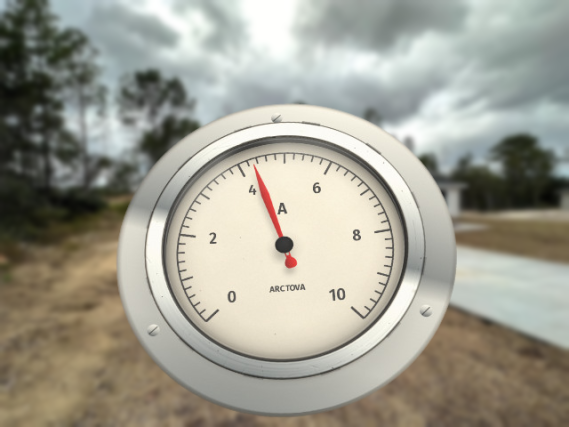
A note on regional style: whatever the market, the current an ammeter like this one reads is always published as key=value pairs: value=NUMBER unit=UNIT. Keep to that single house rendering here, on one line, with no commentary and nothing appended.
value=4.3 unit=A
